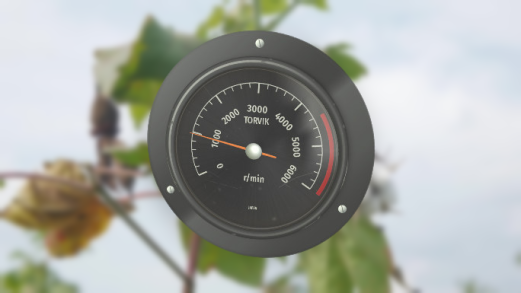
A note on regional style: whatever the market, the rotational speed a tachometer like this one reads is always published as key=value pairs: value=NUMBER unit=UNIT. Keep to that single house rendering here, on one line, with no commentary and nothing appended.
value=1000 unit=rpm
